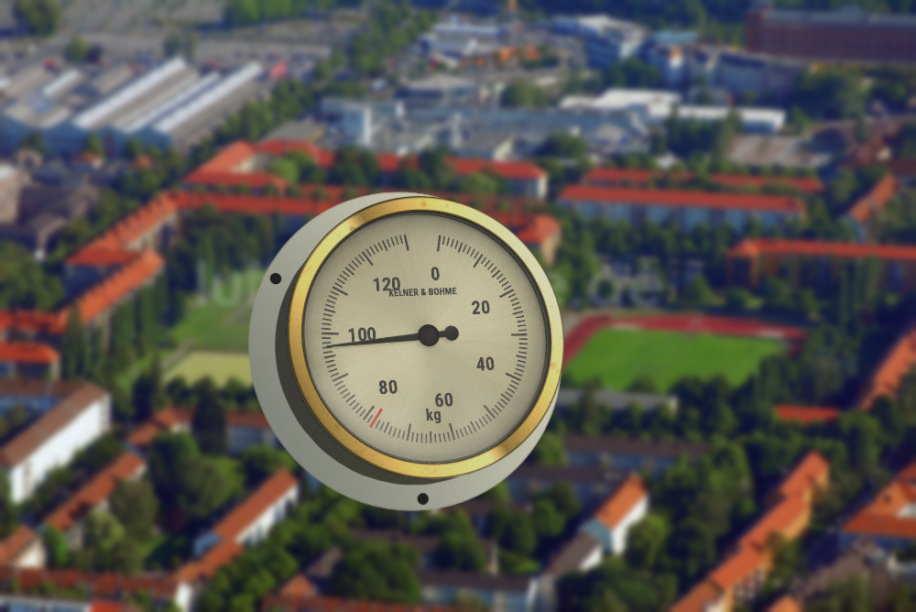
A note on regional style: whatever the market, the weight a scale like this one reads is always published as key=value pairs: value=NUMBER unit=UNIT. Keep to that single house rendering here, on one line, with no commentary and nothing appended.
value=97 unit=kg
